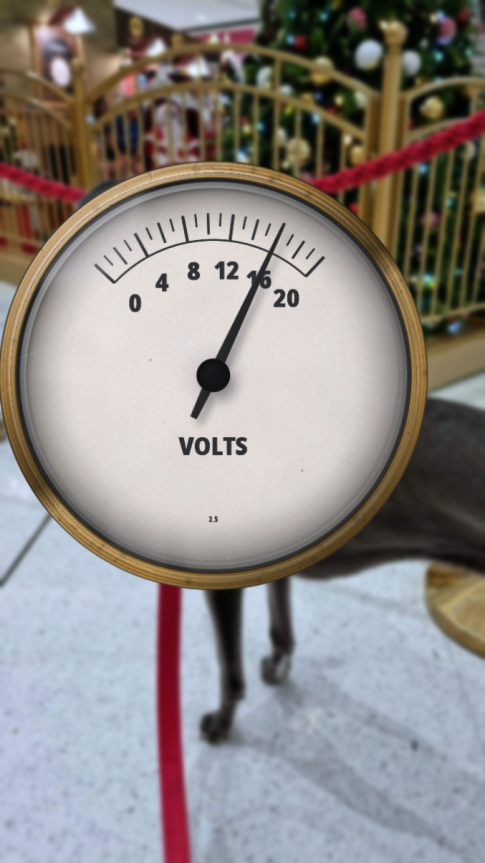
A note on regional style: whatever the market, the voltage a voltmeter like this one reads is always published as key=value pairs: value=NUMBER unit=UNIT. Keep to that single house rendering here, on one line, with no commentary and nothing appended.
value=16 unit=V
